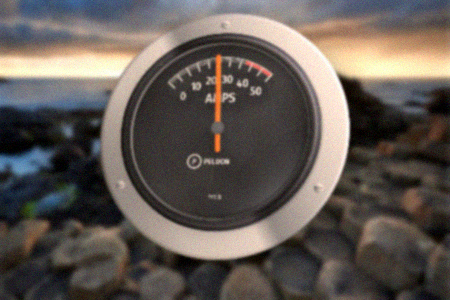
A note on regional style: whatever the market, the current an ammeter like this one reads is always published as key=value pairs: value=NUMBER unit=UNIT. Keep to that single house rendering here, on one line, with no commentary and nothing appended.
value=25 unit=A
